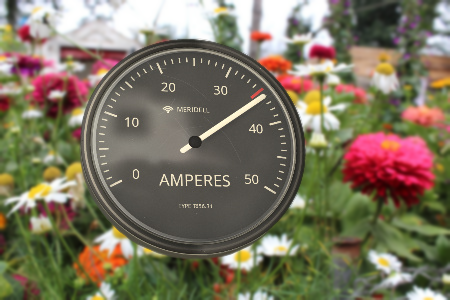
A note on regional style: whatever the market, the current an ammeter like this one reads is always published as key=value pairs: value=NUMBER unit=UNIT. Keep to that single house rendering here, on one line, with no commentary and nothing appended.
value=36 unit=A
